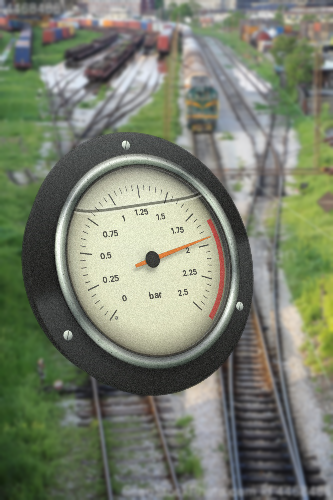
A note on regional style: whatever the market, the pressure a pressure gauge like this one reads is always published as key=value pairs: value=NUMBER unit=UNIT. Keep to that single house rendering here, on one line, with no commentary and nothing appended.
value=1.95 unit=bar
